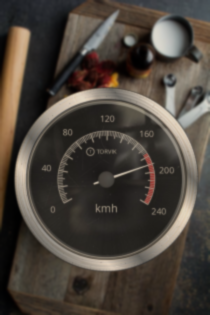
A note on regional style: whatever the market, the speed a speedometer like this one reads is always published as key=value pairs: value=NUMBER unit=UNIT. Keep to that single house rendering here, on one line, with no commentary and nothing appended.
value=190 unit=km/h
